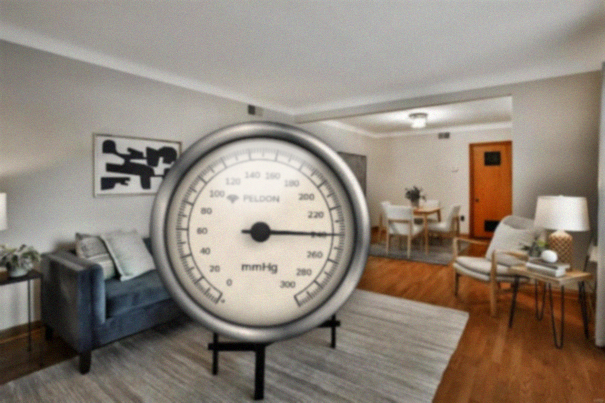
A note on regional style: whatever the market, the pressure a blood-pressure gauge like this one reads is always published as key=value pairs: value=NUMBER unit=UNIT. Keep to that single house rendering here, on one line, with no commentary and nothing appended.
value=240 unit=mmHg
